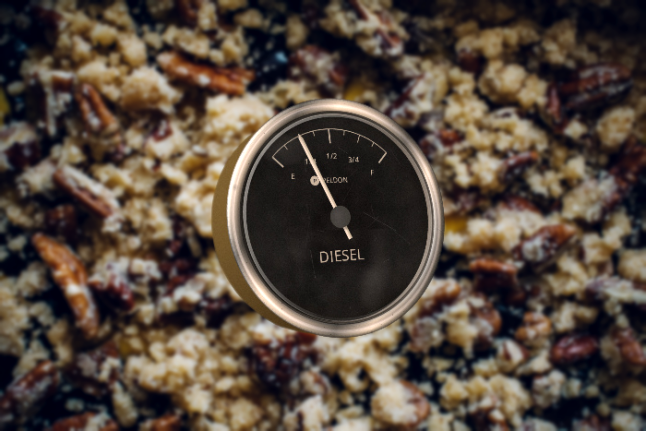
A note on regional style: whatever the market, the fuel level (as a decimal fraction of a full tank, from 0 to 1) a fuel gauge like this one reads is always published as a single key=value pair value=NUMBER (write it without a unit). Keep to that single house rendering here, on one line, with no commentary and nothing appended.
value=0.25
